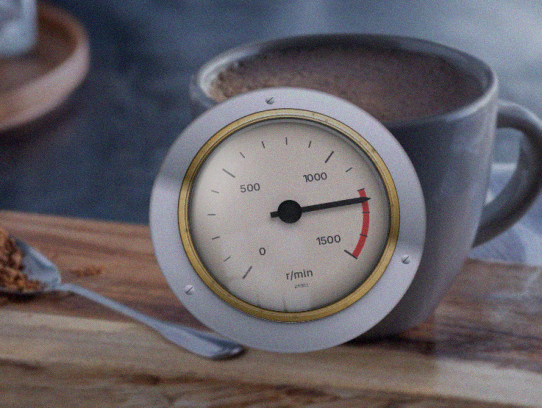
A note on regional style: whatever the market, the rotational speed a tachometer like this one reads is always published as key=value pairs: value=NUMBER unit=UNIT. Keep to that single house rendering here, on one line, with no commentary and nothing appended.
value=1250 unit=rpm
